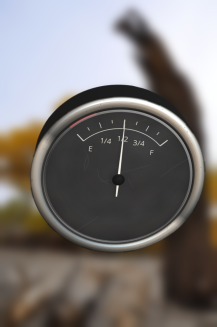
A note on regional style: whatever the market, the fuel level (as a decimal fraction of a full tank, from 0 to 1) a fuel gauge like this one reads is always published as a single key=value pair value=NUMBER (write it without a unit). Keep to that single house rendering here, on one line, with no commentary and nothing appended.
value=0.5
